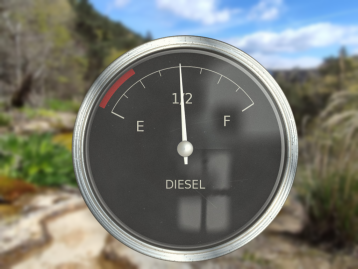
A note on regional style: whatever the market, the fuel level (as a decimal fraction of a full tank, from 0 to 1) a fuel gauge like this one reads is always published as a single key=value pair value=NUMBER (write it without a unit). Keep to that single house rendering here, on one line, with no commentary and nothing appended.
value=0.5
